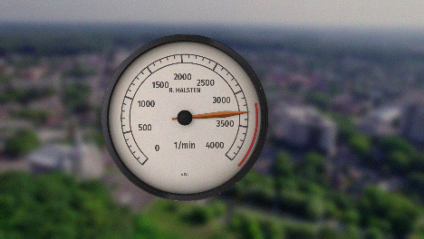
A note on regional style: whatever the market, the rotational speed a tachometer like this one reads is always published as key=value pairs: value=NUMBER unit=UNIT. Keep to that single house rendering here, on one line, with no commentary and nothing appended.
value=3300 unit=rpm
